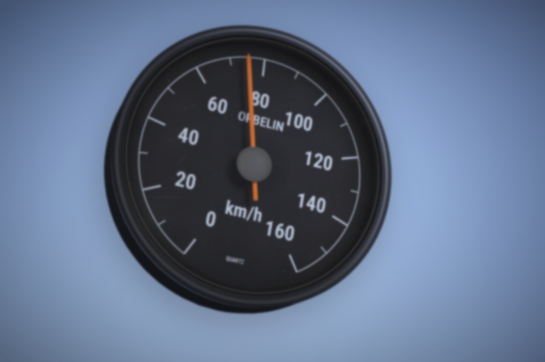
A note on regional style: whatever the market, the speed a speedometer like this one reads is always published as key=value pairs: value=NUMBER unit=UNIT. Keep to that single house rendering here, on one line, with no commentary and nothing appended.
value=75 unit=km/h
